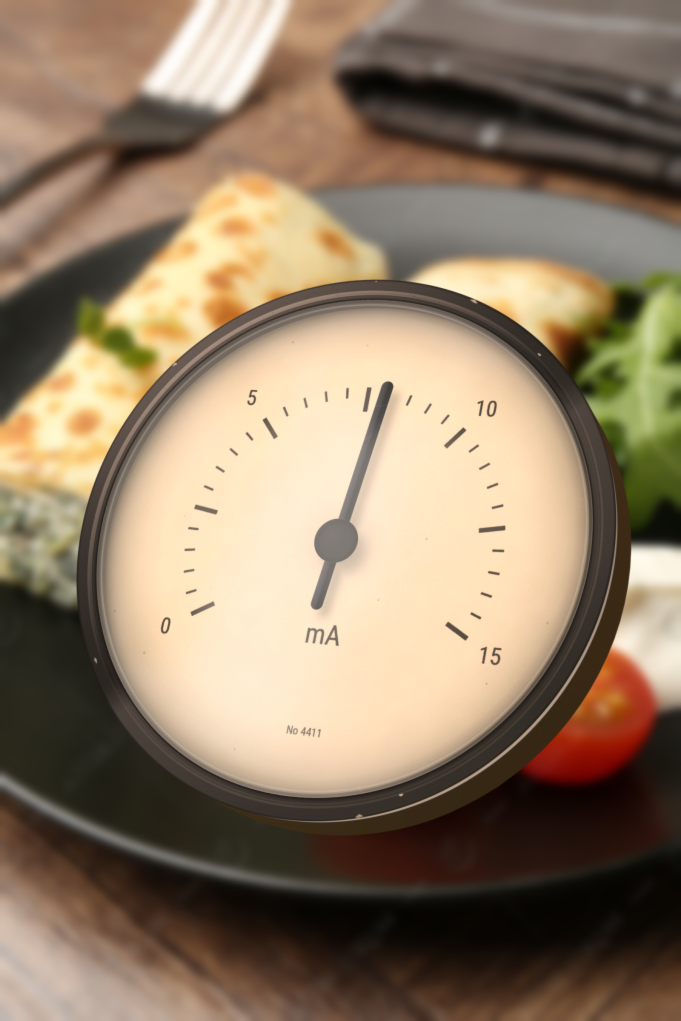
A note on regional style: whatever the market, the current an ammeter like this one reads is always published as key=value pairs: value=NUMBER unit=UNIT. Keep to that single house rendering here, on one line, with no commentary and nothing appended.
value=8 unit=mA
